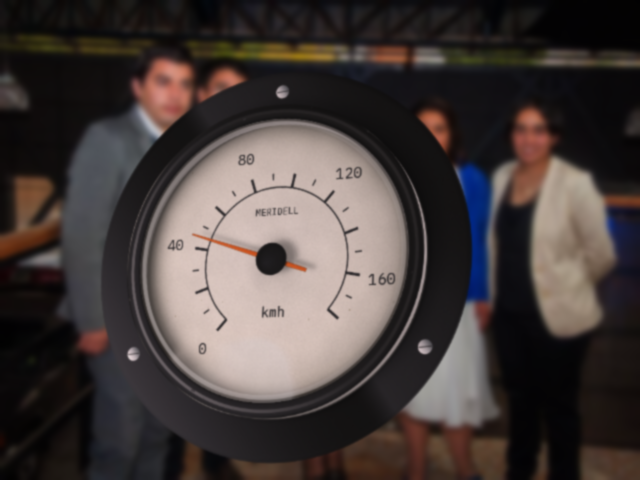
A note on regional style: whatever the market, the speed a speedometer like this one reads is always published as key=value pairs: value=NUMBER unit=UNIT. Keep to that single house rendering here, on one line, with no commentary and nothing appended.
value=45 unit=km/h
